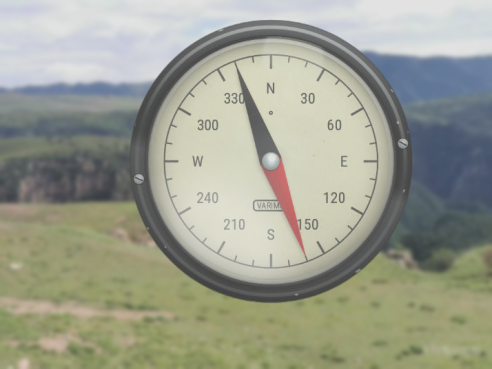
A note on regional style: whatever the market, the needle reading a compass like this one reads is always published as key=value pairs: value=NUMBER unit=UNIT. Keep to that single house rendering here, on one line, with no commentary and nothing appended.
value=160 unit=°
